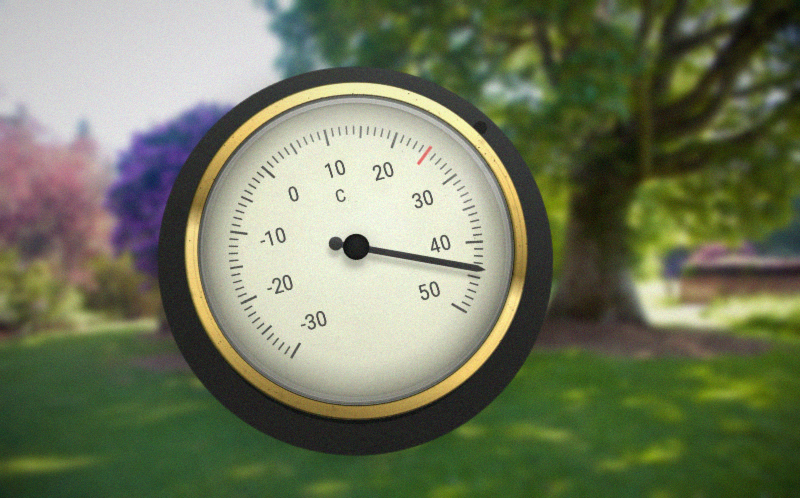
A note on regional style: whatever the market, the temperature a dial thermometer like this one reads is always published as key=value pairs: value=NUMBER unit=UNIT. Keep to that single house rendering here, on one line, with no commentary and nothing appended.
value=44 unit=°C
